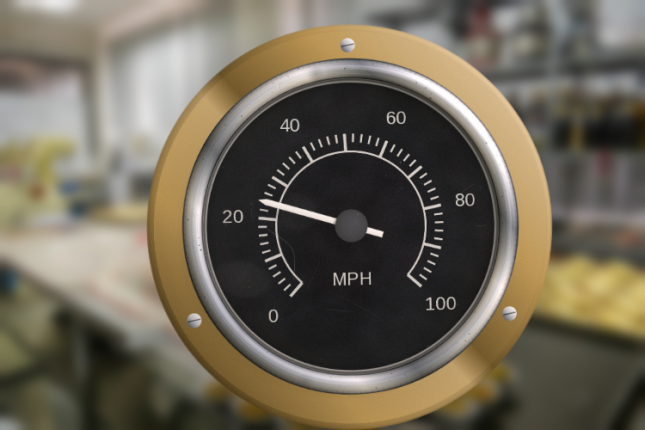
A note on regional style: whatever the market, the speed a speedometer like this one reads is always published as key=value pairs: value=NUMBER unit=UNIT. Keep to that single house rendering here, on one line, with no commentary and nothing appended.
value=24 unit=mph
